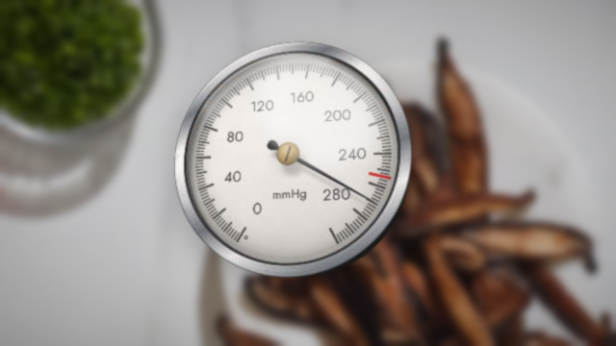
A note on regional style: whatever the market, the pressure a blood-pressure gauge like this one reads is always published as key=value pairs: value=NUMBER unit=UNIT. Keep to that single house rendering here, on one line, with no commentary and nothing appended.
value=270 unit=mmHg
